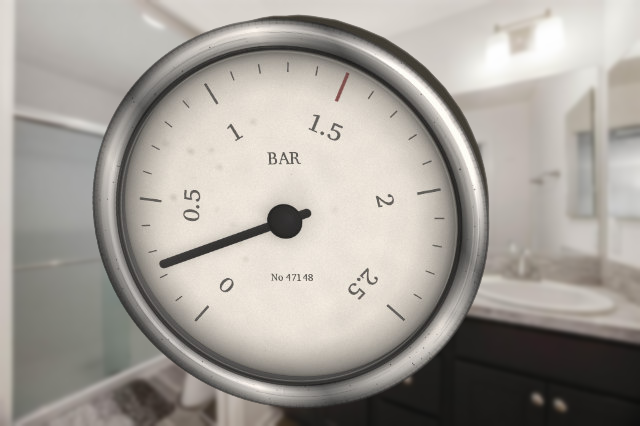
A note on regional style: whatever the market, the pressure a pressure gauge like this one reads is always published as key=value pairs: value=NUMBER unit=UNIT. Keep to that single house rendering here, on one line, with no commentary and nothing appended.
value=0.25 unit=bar
